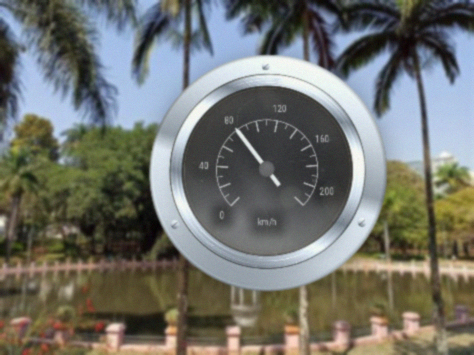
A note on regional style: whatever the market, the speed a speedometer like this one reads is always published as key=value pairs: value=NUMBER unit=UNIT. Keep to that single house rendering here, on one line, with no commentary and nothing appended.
value=80 unit=km/h
